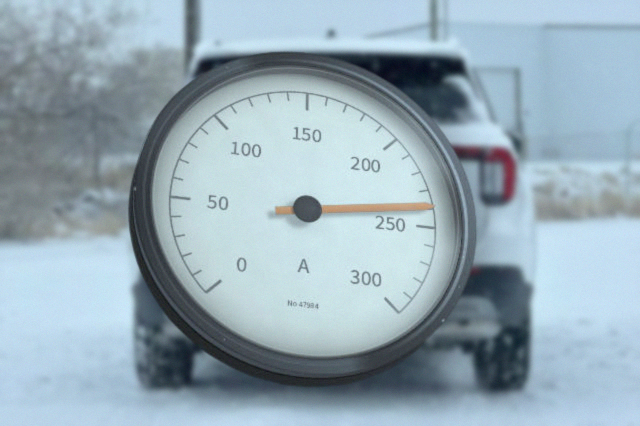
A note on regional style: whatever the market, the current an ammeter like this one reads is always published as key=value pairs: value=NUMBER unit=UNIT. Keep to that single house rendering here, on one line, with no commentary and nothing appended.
value=240 unit=A
